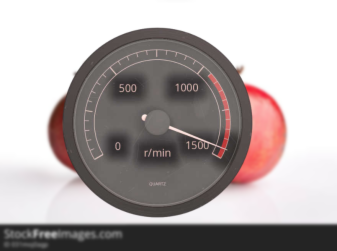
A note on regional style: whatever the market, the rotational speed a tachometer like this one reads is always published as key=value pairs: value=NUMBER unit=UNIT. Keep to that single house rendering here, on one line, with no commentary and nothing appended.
value=1450 unit=rpm
